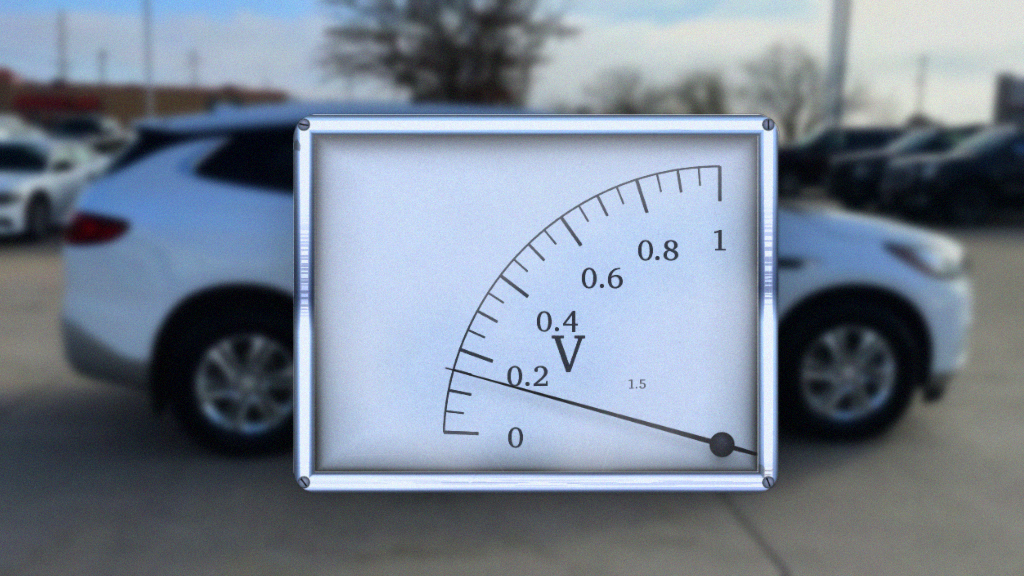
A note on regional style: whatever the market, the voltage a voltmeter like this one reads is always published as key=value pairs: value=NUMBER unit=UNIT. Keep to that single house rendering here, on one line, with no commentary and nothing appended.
value=0.15 unit=V
